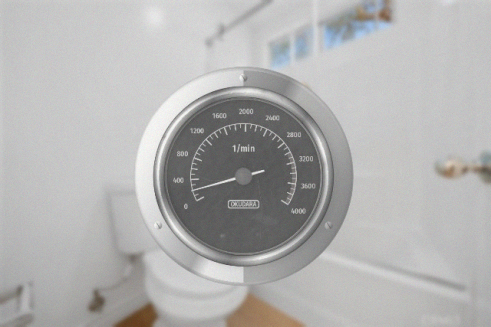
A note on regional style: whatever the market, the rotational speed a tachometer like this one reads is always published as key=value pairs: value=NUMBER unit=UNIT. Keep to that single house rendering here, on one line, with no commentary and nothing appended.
value=200 unit=rpm
